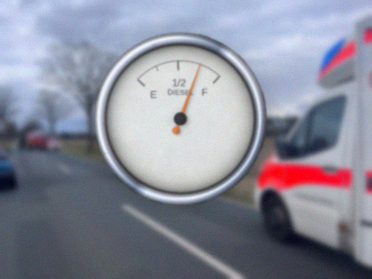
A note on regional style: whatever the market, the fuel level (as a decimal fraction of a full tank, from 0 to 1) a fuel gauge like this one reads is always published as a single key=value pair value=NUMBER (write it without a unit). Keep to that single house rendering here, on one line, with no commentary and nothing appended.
value=0.75
